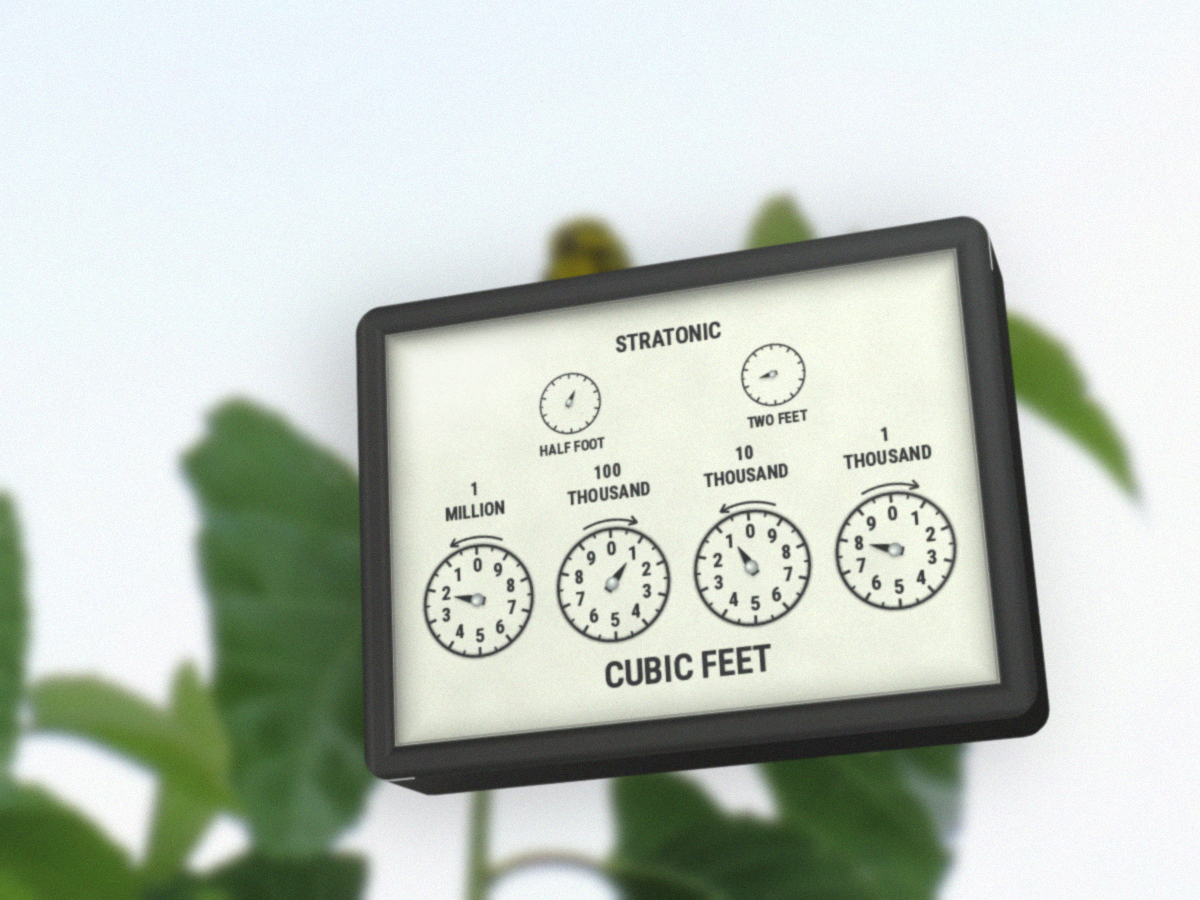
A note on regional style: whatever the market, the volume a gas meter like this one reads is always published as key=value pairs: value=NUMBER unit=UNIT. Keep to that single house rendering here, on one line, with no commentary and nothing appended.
value=210800 unit=ft³
